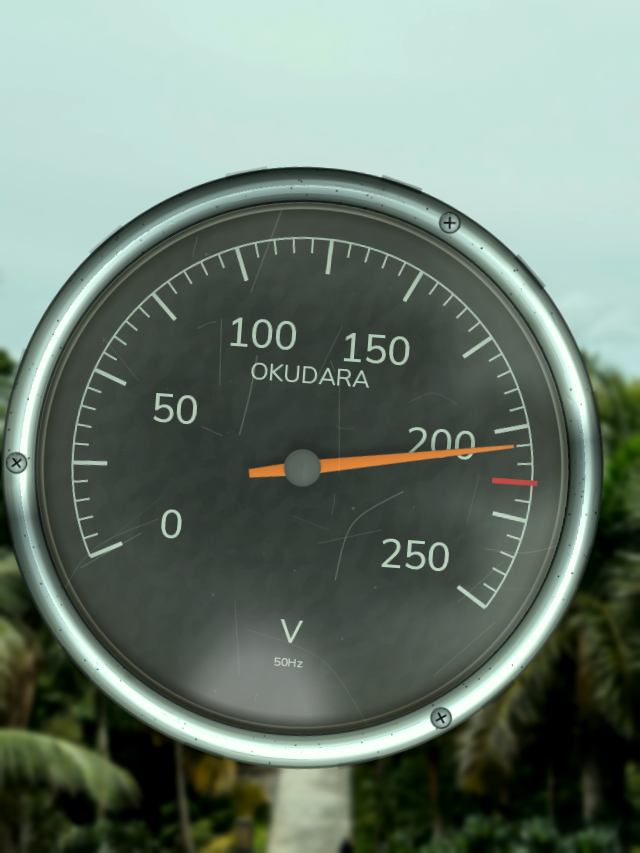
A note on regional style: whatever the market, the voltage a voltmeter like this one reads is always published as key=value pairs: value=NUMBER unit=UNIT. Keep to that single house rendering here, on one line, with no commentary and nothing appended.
value=205 unit=V
